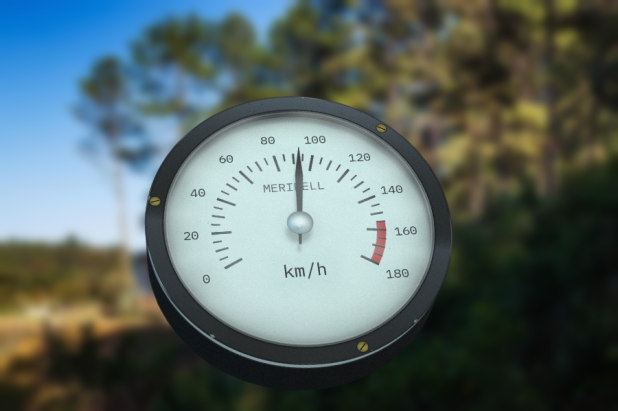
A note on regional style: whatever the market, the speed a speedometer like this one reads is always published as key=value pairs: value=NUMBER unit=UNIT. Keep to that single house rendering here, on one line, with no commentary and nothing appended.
value=92.5 unit=km/h
